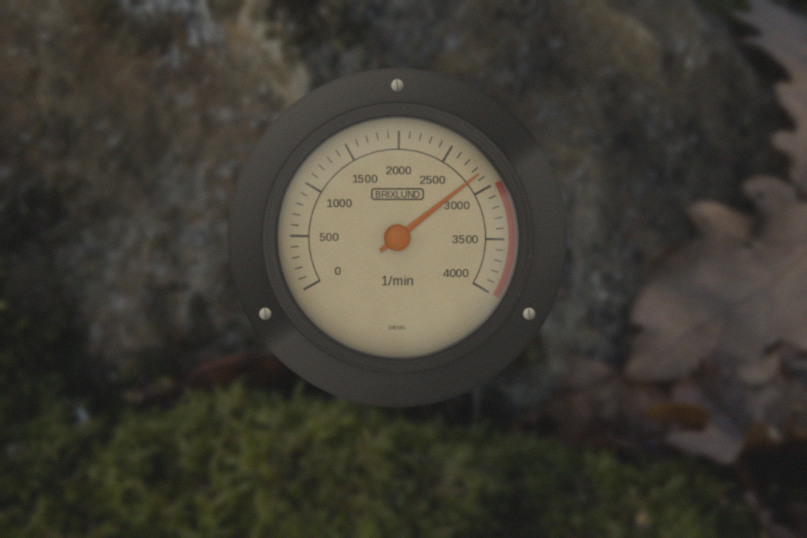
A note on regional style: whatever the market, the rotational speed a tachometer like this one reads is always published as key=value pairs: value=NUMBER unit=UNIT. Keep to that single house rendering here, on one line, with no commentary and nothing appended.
value=2850 unit=rpm
